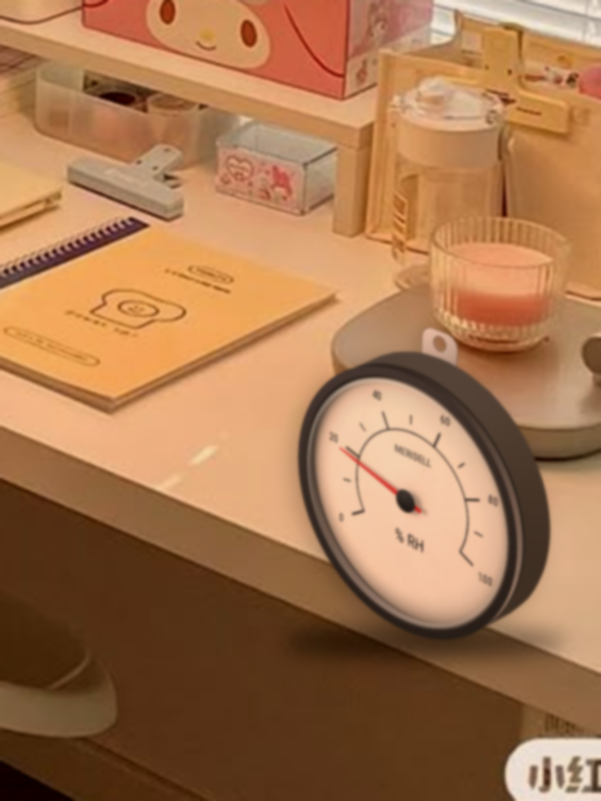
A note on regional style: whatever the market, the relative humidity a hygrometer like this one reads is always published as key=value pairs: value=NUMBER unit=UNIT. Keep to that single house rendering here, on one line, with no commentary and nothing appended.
value=20 unit=%
